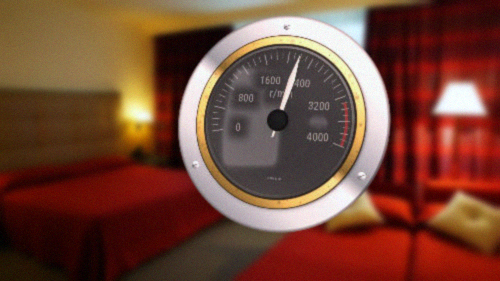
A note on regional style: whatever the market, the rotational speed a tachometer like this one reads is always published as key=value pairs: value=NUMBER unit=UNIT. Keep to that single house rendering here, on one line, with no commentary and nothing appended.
value=2200 unit=rpm
